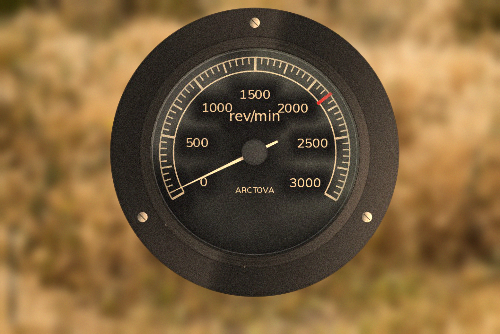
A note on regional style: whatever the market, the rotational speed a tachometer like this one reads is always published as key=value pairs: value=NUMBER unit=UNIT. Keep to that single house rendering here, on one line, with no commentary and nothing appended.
value=50 unit=rpm
